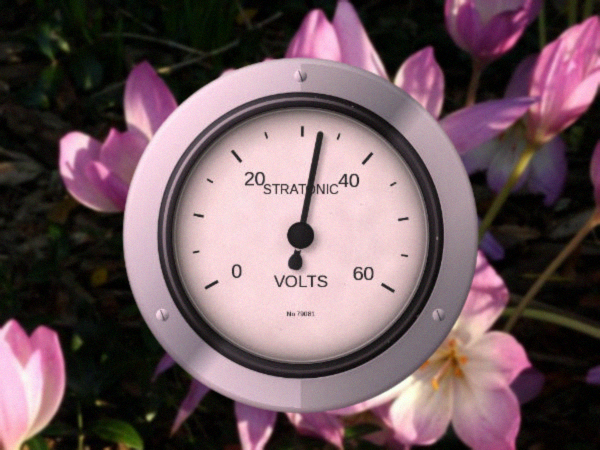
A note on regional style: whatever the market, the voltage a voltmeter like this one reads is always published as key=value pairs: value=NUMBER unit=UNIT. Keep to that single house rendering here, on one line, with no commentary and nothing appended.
value=32.5 unit=V
